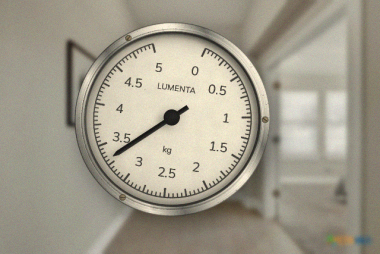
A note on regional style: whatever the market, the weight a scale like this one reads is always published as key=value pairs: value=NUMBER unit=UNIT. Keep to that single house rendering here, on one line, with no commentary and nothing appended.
value=3.3 unit=kg
